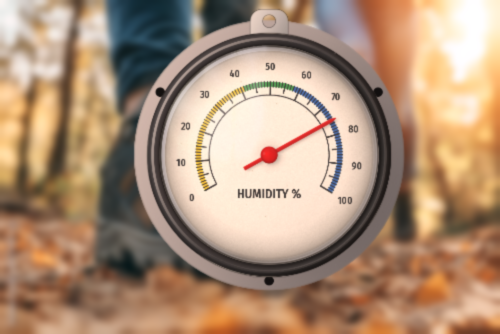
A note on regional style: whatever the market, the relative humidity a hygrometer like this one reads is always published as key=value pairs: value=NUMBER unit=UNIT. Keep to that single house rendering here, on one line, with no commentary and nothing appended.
value=75 unit=%
